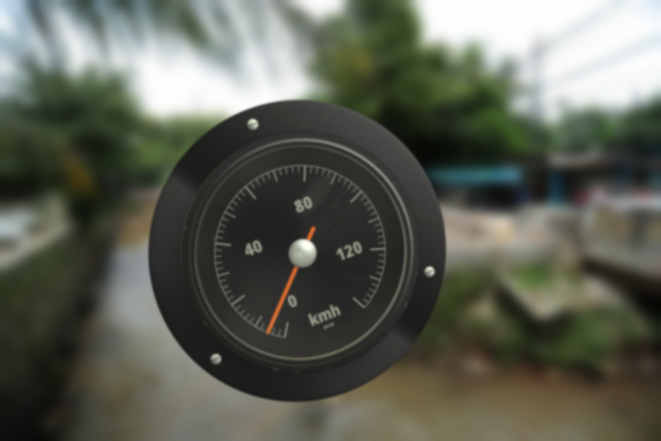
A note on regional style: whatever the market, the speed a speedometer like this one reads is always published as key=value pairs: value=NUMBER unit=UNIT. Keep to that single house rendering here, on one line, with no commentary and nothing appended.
value=6 unit=km/h
